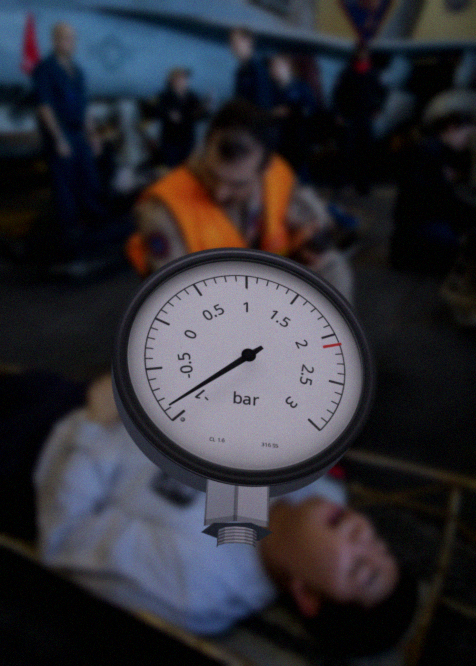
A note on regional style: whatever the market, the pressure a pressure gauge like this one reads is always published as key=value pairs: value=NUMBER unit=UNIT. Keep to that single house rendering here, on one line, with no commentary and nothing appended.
value=-0.9 unit=bar
